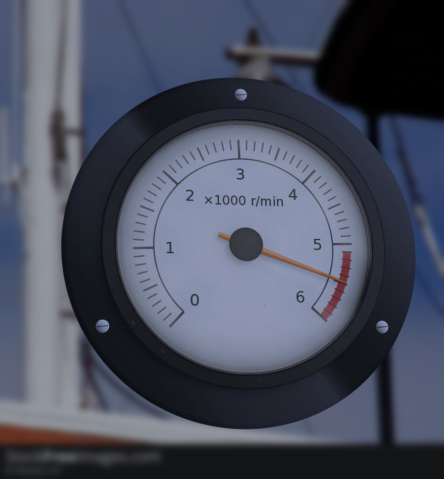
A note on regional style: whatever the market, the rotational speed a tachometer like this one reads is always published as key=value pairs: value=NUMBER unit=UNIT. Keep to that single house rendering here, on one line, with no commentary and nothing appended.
value=5500 unit=rpm
